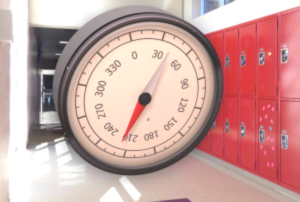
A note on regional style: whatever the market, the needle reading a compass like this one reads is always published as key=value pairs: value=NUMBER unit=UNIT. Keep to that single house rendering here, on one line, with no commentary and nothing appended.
value=220 unit=°
